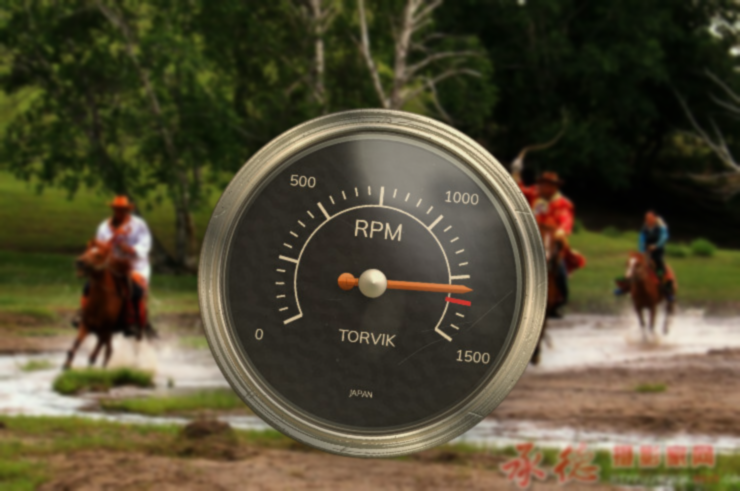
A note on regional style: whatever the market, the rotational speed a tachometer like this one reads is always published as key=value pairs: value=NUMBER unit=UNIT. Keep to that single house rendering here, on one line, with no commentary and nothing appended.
value=1300 unit=rpm
